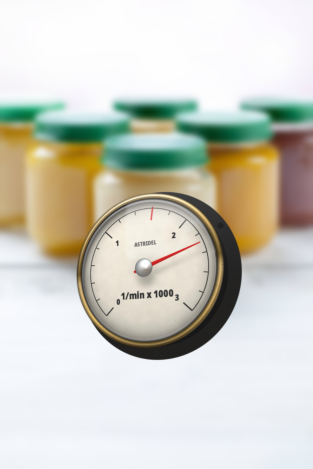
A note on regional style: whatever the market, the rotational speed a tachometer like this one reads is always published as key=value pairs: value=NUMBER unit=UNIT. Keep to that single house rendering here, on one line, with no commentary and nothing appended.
value=2300 unit=rpm
